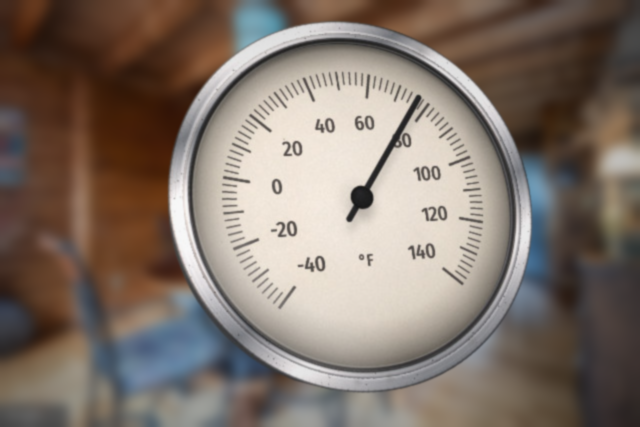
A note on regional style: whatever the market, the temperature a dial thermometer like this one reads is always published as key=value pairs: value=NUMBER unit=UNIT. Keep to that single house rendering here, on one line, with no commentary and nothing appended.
value=76 unit=°F
